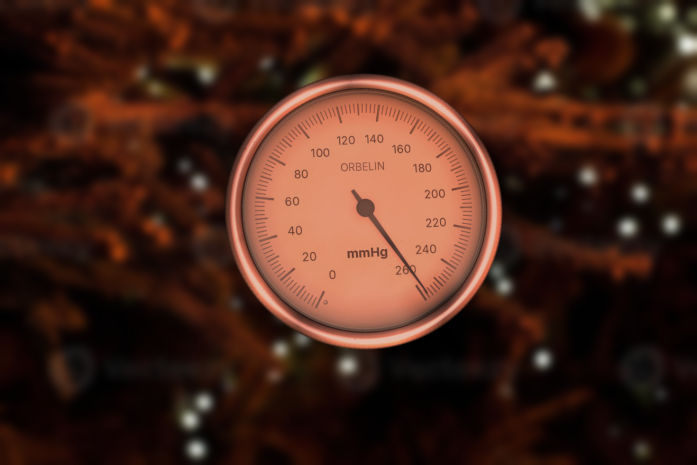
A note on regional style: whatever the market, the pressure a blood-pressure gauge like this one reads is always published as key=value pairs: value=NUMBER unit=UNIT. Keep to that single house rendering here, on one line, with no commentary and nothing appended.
value=258 unit=mmHg
